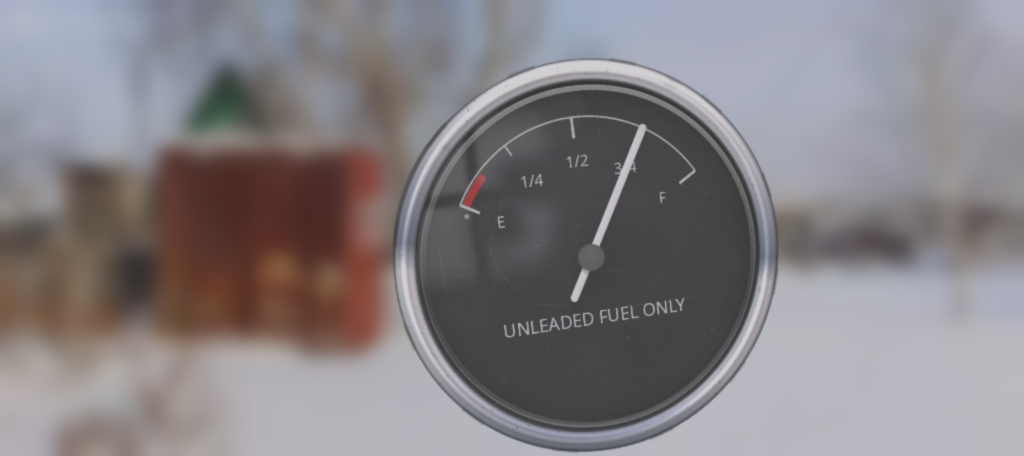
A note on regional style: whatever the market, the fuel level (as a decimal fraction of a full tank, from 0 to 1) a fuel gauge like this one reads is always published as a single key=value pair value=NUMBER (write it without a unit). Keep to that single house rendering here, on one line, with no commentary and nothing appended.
value=0.75
